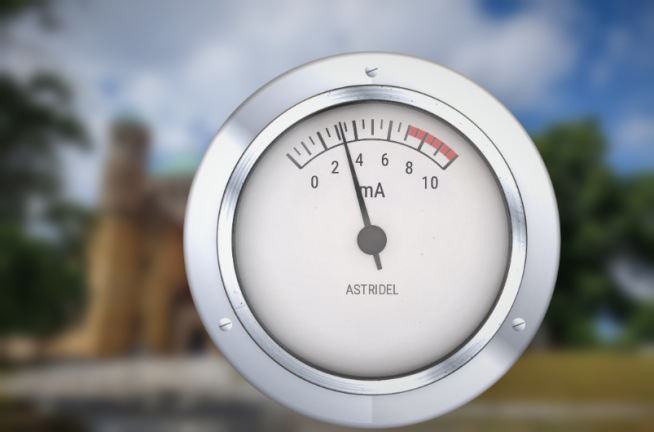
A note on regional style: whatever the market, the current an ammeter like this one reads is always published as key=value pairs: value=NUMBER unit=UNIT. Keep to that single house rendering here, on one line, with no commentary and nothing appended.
value=3.25 unit=mA
